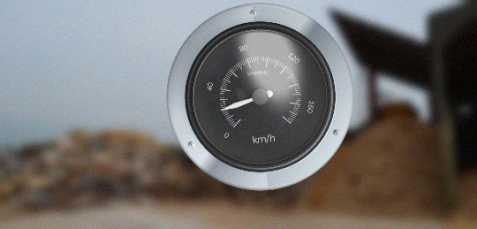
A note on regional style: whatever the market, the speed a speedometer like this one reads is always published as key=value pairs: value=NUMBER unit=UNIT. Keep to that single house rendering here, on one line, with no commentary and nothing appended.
value=20 unit=km/h
